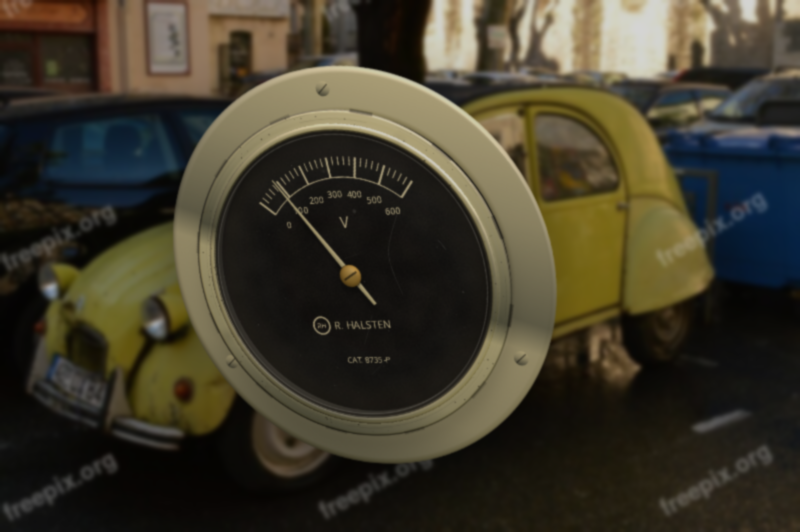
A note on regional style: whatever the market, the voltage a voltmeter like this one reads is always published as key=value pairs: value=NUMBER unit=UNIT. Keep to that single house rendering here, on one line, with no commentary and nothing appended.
value=100 unit=V
